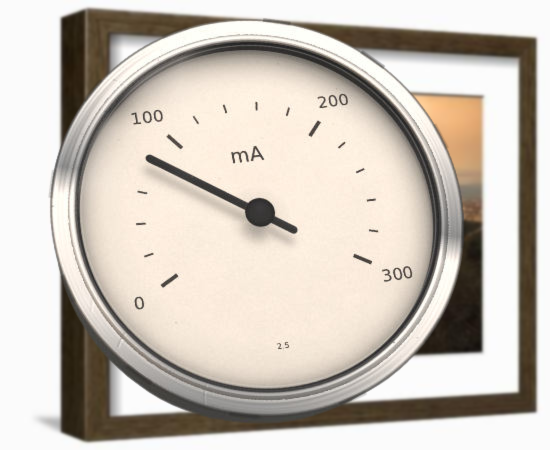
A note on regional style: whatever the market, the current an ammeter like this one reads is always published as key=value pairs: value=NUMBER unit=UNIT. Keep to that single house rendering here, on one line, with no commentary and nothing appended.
value=80 unit=mA
